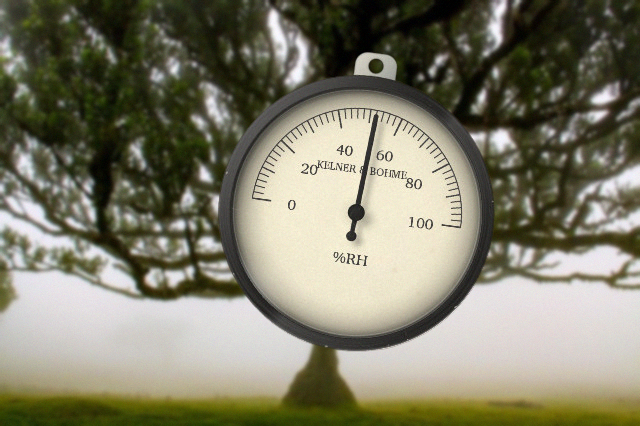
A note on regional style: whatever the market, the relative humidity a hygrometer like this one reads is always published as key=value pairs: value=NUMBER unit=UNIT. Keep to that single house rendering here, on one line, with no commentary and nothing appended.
value=52 unit=%
